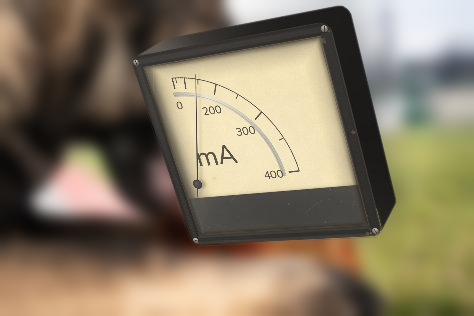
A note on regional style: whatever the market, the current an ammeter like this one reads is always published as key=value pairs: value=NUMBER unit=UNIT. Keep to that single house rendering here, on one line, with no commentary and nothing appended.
value=150 unit=mA
